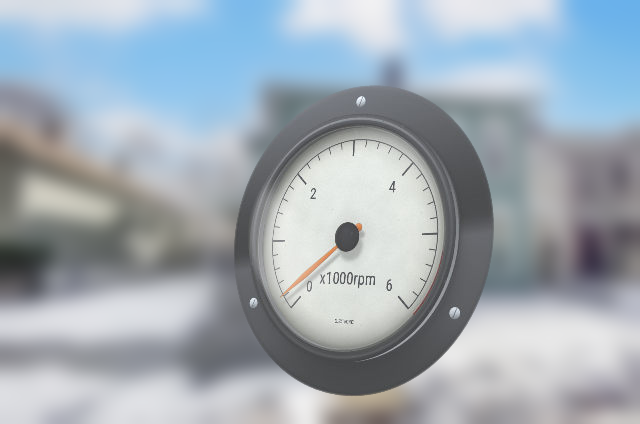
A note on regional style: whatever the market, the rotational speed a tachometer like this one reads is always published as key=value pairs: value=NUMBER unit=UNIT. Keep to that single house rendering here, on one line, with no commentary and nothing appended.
value=200 unit=rpm
